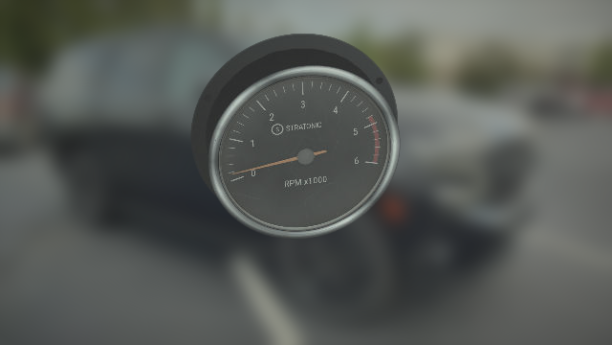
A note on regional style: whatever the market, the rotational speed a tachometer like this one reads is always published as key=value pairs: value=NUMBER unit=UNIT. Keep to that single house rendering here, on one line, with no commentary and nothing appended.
value=200 unit=rpm
